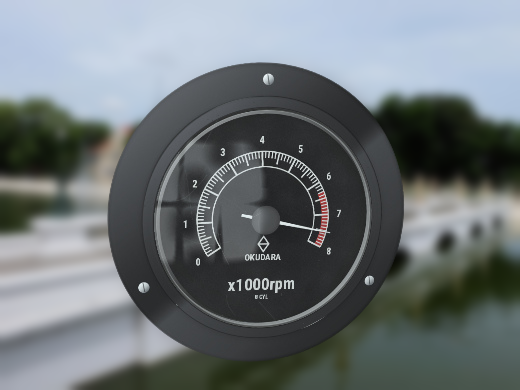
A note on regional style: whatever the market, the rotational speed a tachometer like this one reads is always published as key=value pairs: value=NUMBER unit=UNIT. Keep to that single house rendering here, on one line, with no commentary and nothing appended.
value=7500 unit=rpm
